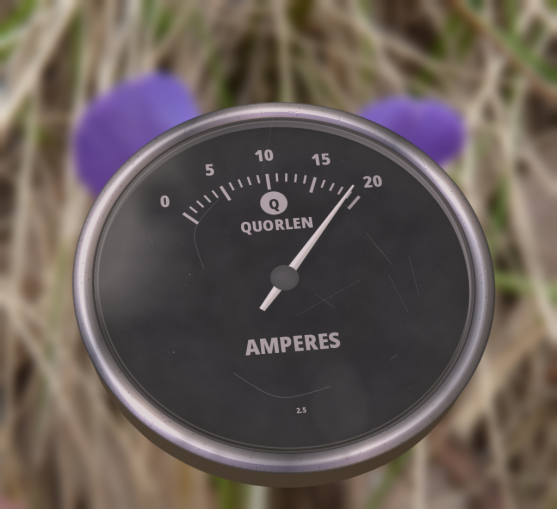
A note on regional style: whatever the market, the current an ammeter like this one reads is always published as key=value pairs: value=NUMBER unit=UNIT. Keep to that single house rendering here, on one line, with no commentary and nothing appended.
value=19 unit=A
